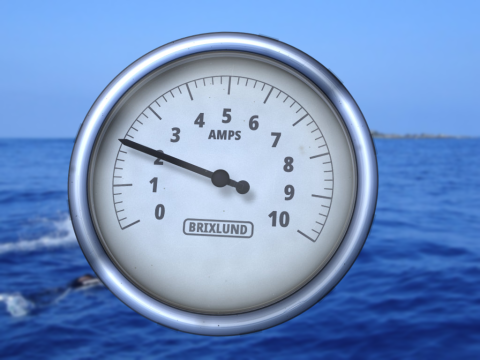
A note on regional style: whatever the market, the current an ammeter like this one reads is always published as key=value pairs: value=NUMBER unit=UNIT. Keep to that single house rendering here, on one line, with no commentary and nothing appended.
value=2 unit=A
